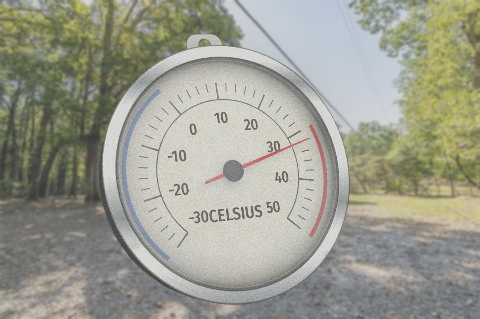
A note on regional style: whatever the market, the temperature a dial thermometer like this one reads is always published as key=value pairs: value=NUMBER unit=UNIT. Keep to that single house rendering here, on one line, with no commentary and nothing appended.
value=32 unit=°C
